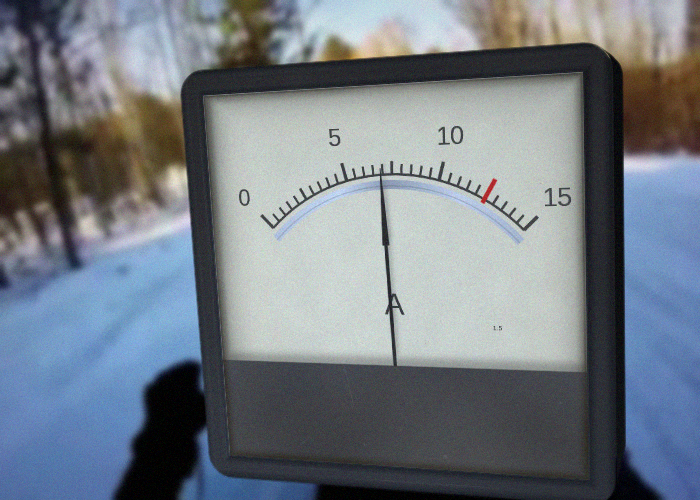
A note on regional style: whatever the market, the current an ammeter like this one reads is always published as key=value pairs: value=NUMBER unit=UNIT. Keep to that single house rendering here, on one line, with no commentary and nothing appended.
value=7 unit=A
